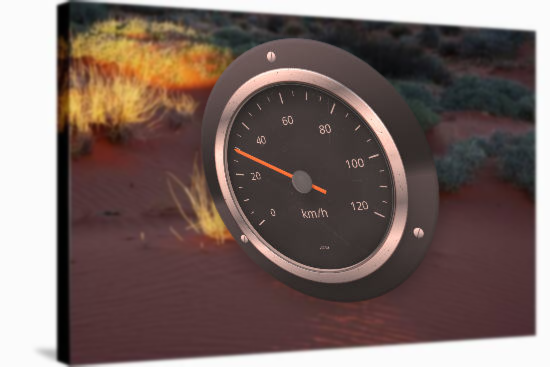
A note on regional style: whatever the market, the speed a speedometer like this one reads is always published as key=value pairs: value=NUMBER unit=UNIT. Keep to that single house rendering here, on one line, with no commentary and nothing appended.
value=30 unit=km/h
